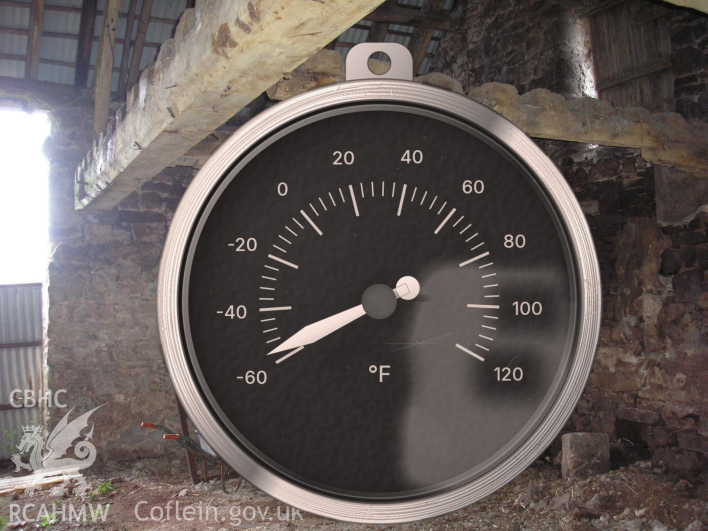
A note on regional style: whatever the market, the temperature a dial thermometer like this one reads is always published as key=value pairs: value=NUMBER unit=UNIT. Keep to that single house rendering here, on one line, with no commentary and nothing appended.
value=-56 unit=°F
